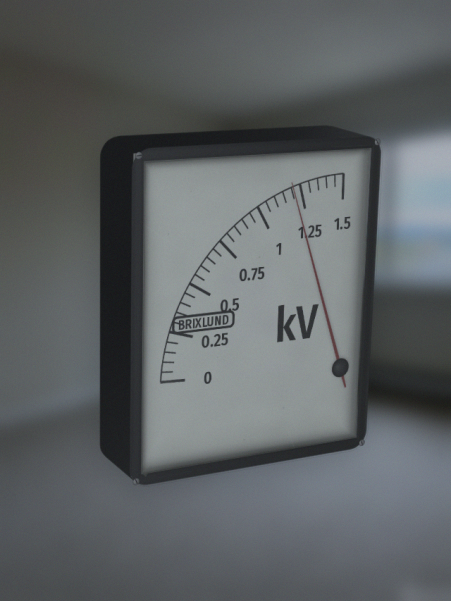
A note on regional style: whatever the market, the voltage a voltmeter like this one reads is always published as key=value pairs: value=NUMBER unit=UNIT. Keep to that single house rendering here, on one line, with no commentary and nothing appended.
value=1.2 unit=kV
